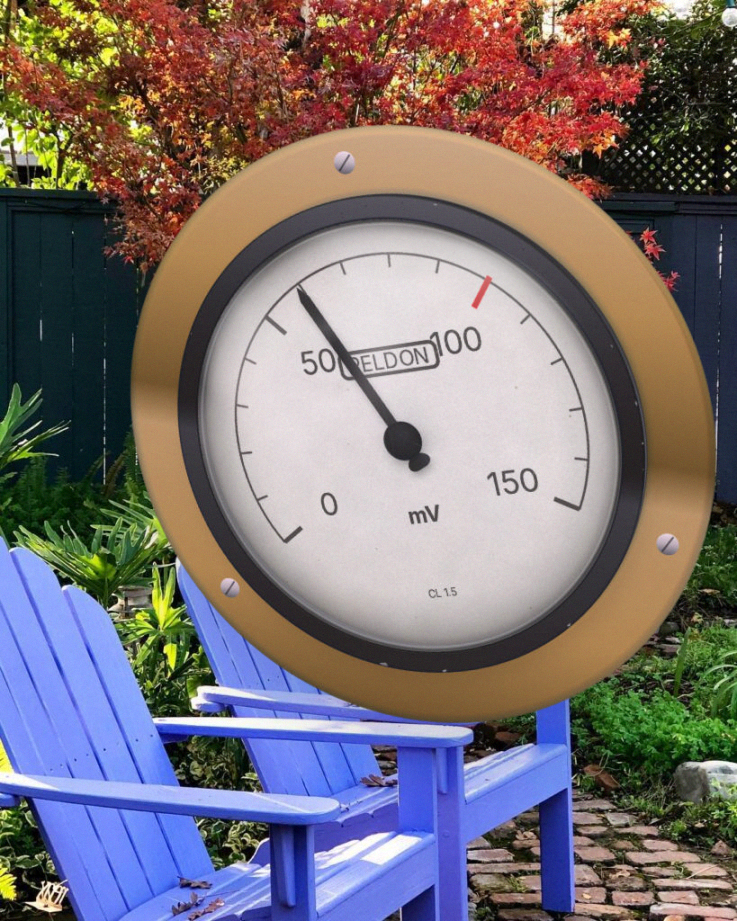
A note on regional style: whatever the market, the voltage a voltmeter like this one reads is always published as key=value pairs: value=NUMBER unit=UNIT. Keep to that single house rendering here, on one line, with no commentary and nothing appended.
value=60 unit=mV
